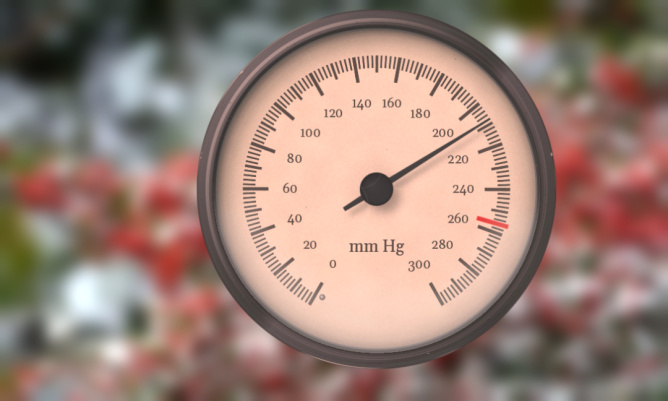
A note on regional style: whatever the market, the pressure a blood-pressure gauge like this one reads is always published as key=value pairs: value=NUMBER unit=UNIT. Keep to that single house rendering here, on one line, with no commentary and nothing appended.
value=208 unit=mmHg
